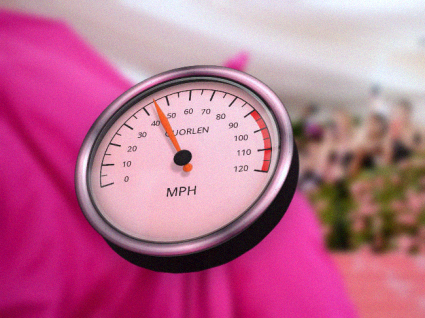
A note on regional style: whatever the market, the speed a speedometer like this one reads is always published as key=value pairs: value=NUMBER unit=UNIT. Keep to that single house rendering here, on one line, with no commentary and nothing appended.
value=45 unit=mph
